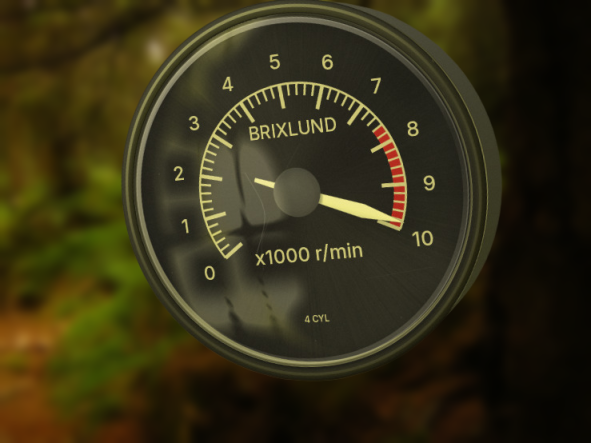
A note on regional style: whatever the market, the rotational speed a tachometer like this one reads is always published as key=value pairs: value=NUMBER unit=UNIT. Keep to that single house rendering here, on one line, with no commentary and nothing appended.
value=9800 unit=rpm
